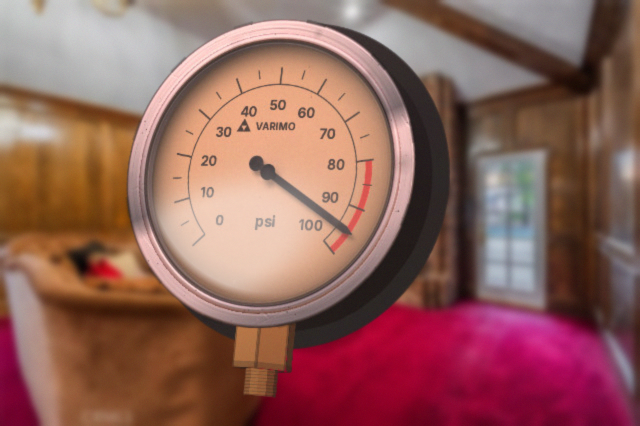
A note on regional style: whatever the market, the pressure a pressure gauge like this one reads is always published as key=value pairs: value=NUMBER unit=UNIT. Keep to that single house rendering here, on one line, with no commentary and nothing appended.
value=95 unit=psi
